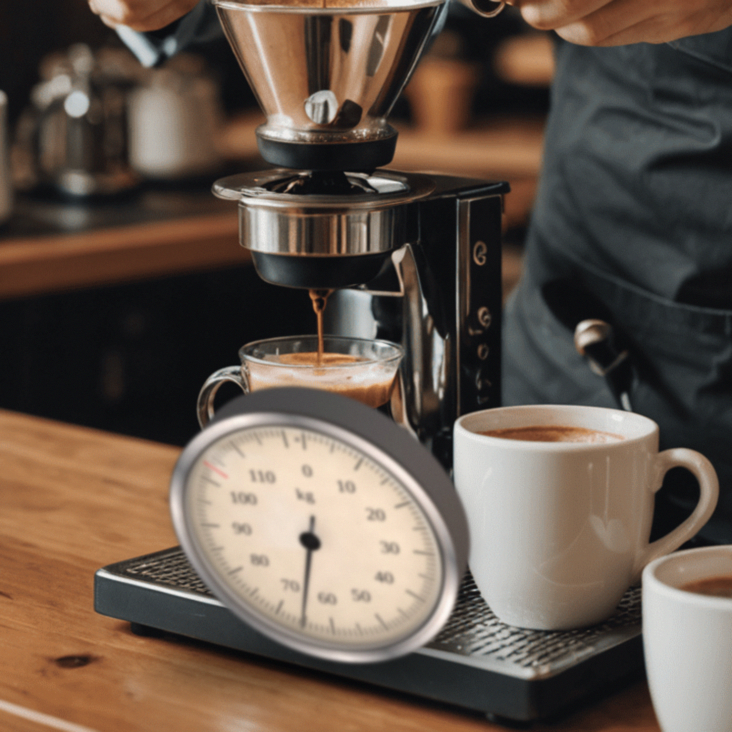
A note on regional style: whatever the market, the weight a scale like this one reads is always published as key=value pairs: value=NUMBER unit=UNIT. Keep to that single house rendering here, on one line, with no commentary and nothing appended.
value=65 unit=kg
